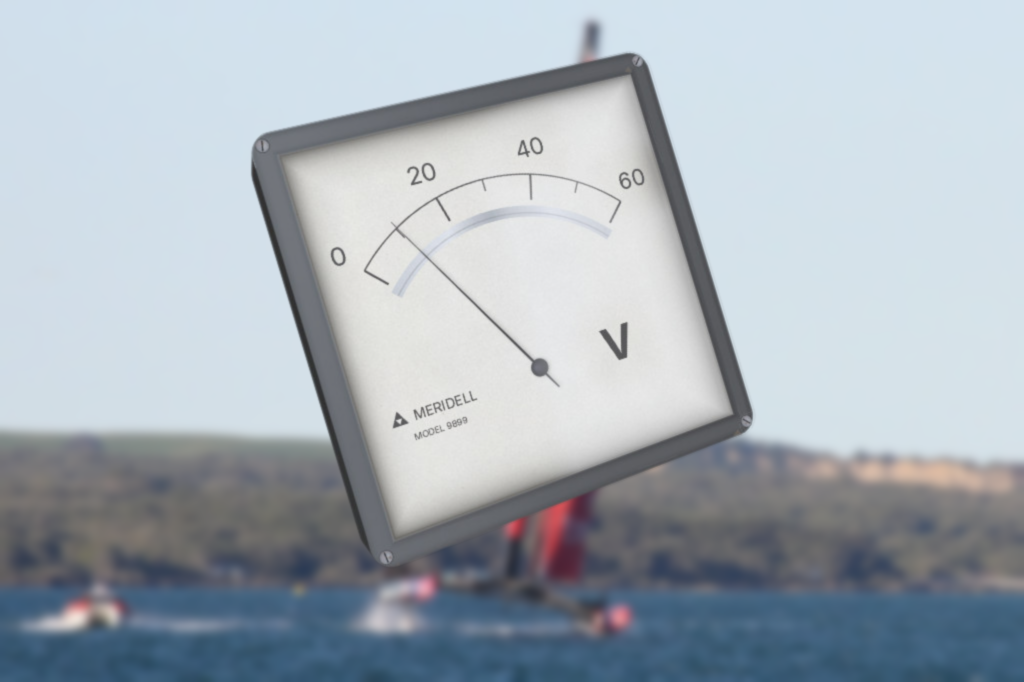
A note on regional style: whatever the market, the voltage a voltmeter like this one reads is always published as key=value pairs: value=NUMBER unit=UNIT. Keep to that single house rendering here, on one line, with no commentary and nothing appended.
value=10 unit=V
